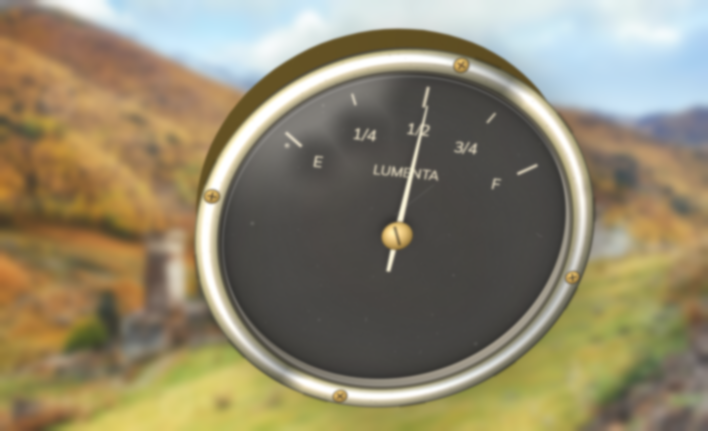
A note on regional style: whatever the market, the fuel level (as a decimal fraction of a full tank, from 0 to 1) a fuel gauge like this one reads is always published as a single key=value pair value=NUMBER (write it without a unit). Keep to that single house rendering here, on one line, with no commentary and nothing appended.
value=0.5
